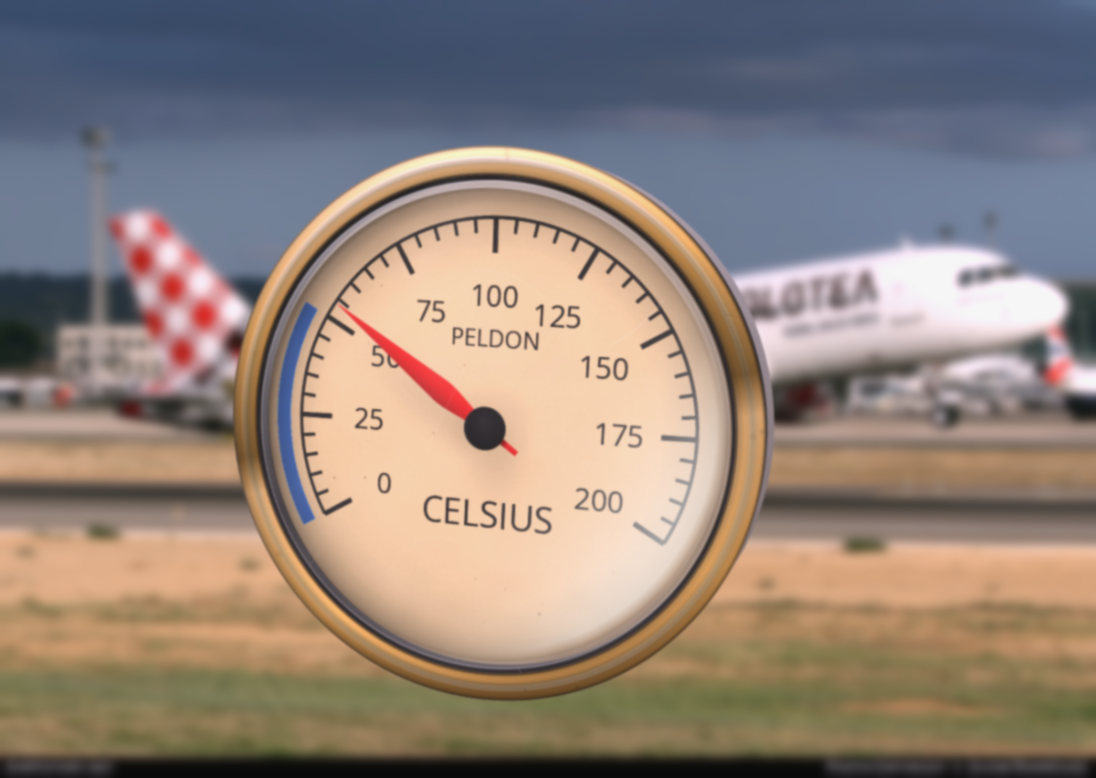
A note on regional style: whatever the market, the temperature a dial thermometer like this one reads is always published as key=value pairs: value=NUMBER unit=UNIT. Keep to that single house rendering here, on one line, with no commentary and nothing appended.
value=55 unit=°C
